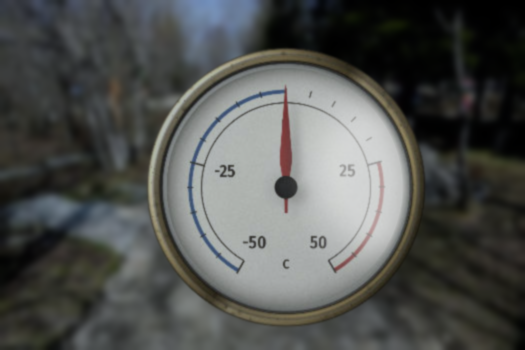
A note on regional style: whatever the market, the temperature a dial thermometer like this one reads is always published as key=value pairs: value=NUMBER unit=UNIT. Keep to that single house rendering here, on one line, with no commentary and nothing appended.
value=0 unit=°C
